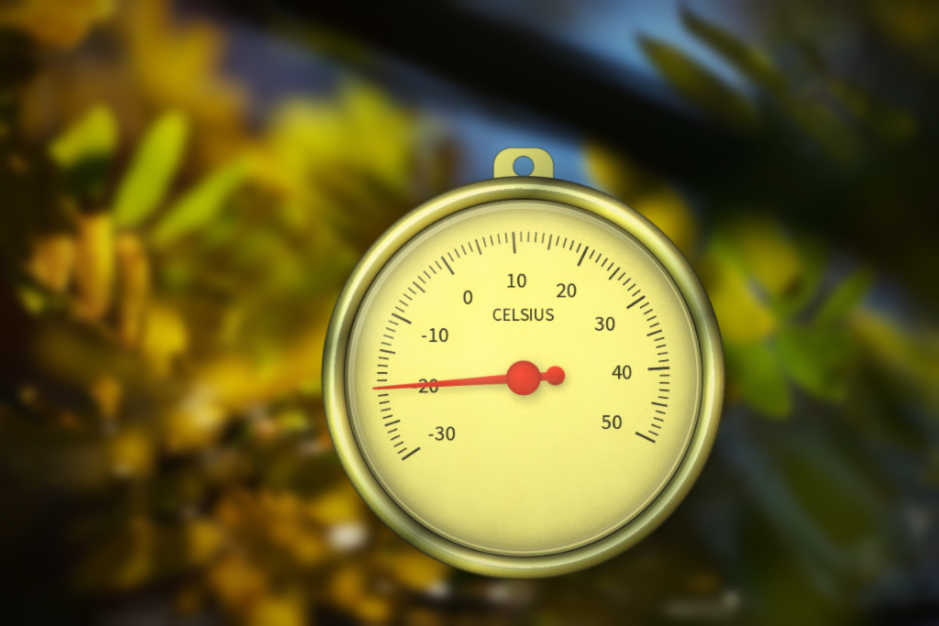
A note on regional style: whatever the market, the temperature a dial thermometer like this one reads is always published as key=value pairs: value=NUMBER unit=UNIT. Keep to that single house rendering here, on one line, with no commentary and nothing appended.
value=-20 unit=°C
